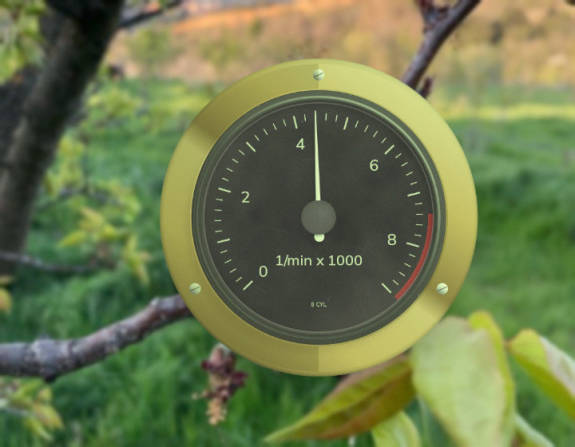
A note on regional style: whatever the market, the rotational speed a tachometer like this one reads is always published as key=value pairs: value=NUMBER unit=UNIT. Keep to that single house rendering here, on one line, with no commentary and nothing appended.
value=4400 unit=rpm
